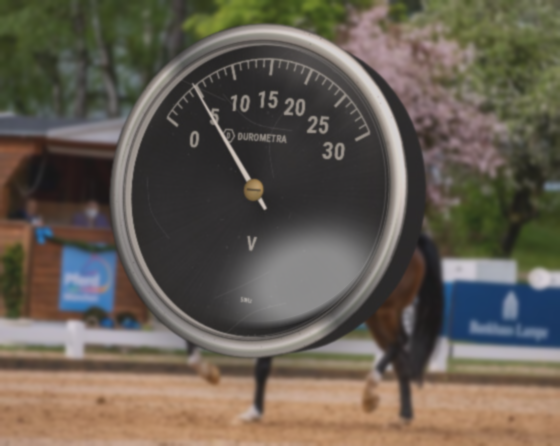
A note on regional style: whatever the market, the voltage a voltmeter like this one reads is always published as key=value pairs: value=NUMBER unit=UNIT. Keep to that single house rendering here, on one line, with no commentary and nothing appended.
value=5 unit=V
